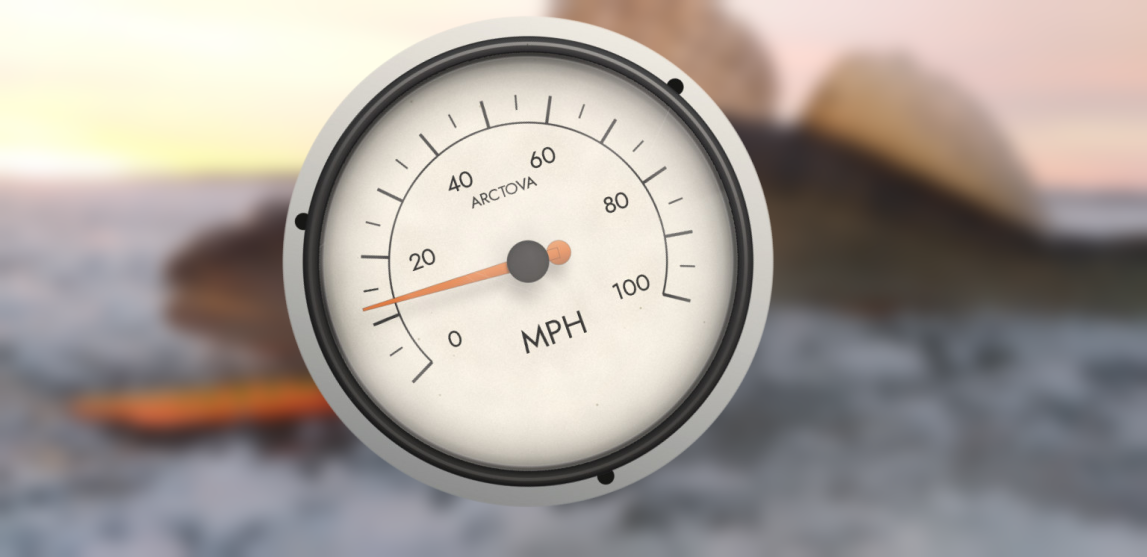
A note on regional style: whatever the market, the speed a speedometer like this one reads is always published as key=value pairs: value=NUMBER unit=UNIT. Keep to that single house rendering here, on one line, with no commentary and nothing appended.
value=12.5 unit=mph
